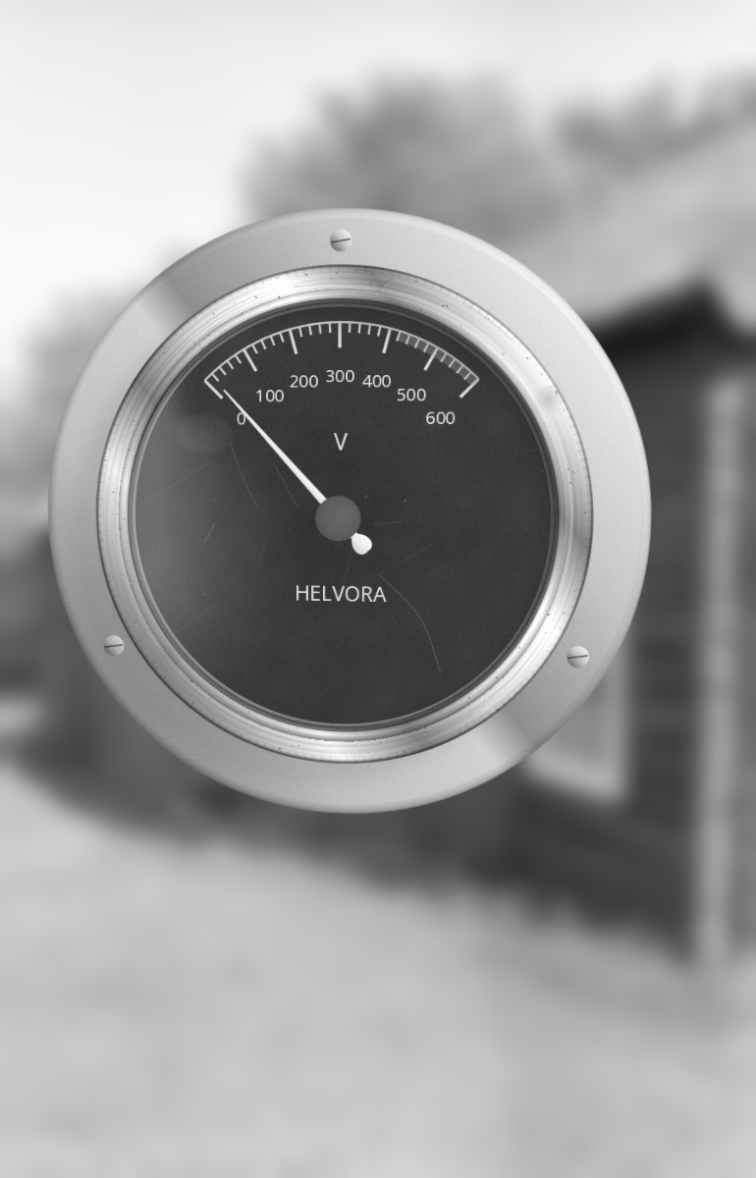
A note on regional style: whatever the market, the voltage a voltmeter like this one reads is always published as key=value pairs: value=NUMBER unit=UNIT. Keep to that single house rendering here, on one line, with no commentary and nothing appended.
value=20 unit=V
